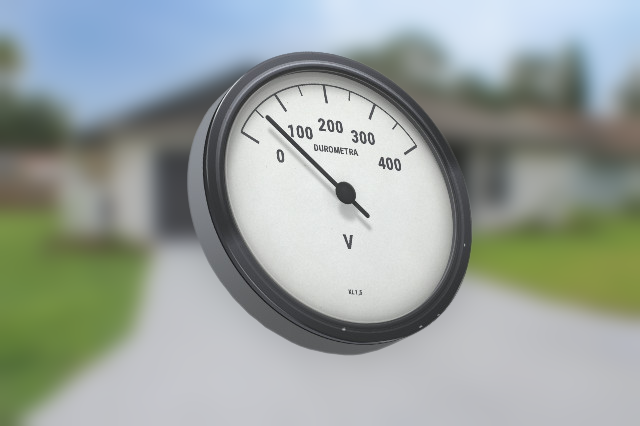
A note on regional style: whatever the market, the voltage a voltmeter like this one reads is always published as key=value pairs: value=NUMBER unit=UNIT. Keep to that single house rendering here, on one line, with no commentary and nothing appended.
value=50 unit=V
